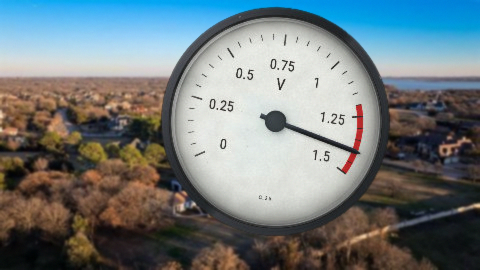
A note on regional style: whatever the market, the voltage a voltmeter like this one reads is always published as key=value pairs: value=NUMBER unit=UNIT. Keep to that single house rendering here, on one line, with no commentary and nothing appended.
value=1.4 unit=V
